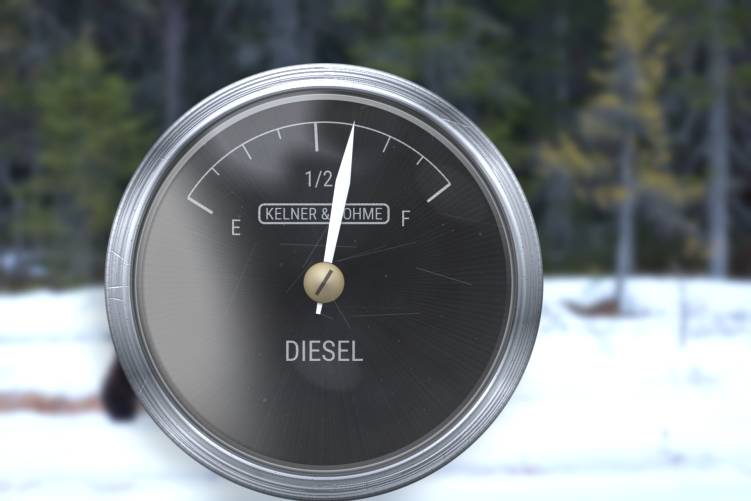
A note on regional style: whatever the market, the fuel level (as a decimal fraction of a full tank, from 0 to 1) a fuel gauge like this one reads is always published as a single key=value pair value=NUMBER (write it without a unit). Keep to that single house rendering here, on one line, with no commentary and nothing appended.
value=0.625
